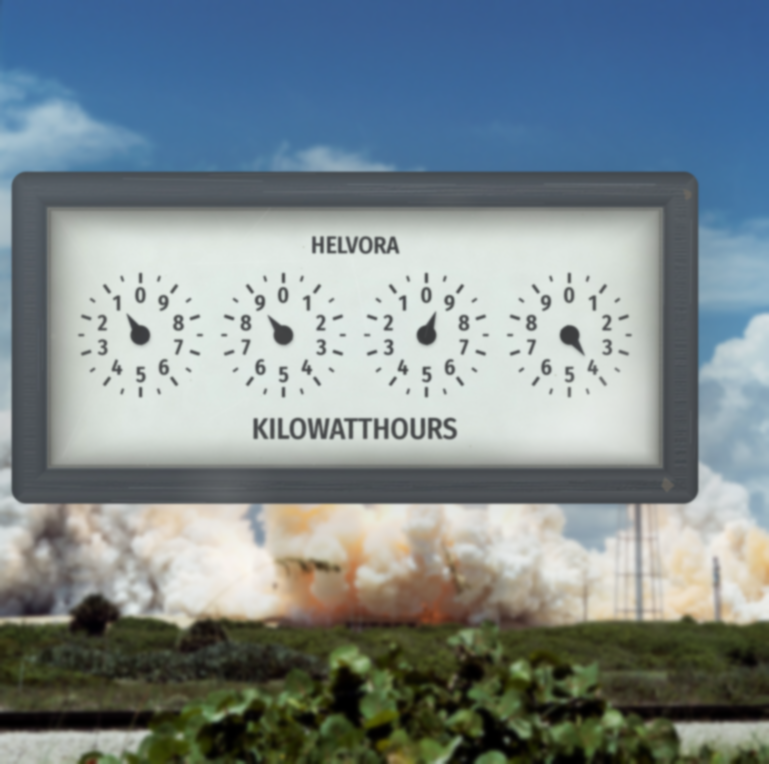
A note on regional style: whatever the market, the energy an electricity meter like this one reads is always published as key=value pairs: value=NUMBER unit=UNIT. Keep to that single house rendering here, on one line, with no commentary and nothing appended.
value=894 unit=kWh
